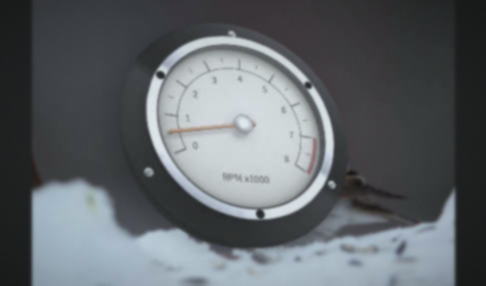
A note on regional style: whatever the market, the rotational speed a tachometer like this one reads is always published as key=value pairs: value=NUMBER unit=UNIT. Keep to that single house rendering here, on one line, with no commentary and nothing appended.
value=500 unit=rpm
